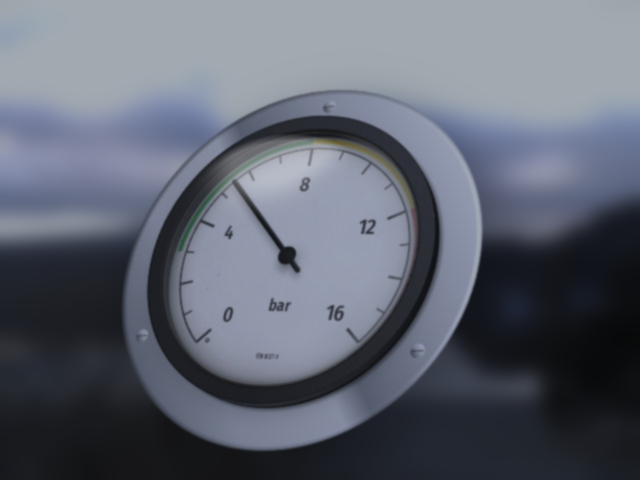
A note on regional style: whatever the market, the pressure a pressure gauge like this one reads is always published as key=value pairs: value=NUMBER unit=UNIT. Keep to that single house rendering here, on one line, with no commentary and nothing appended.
value=5.5 unit=bar
